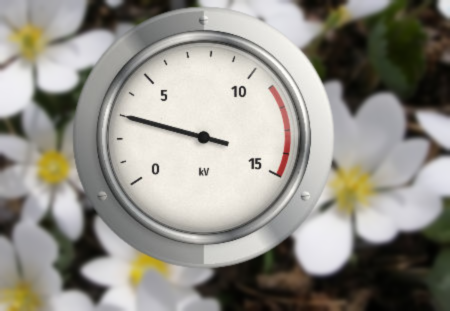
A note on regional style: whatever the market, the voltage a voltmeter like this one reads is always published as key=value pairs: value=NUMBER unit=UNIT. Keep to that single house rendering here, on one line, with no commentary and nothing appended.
value=3 unit=kV
